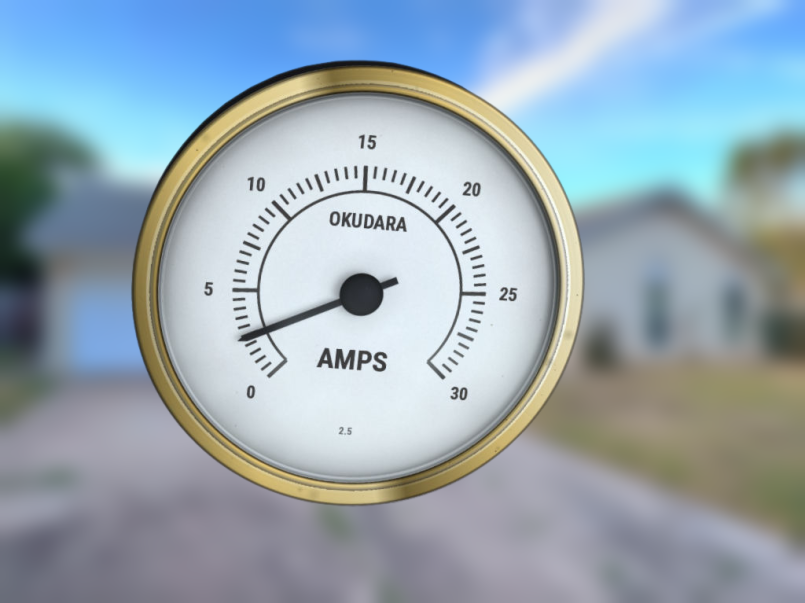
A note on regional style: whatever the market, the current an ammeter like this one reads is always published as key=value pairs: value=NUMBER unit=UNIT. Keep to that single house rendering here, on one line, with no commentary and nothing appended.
value=2.5 unit=A
